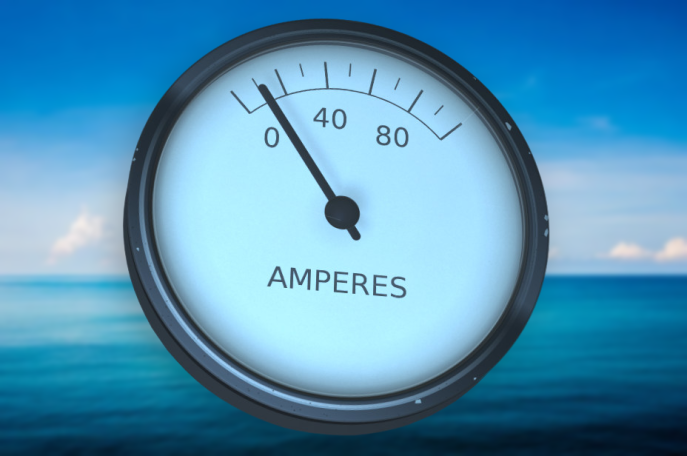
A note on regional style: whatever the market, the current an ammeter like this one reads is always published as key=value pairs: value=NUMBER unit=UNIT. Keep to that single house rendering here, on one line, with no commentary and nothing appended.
value=10 unit=A
